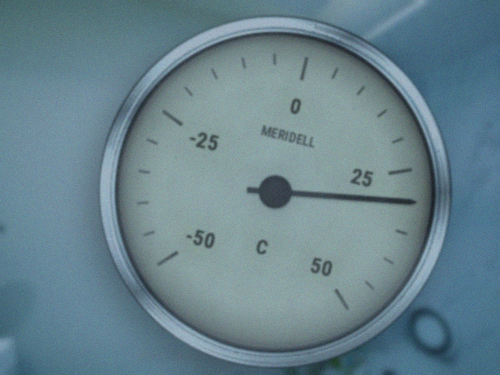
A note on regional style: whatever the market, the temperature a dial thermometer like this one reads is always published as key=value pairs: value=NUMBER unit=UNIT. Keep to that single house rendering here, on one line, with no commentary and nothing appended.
value=30 unit=°C
